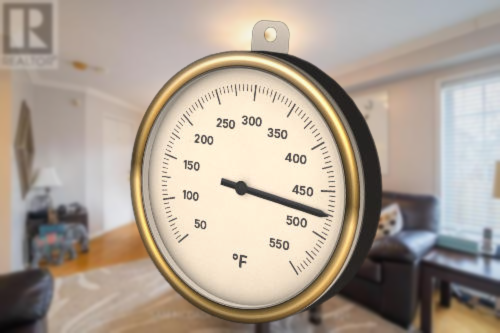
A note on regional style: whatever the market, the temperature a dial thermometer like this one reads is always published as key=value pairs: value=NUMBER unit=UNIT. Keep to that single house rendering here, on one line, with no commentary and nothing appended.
value=475 unit=°F
